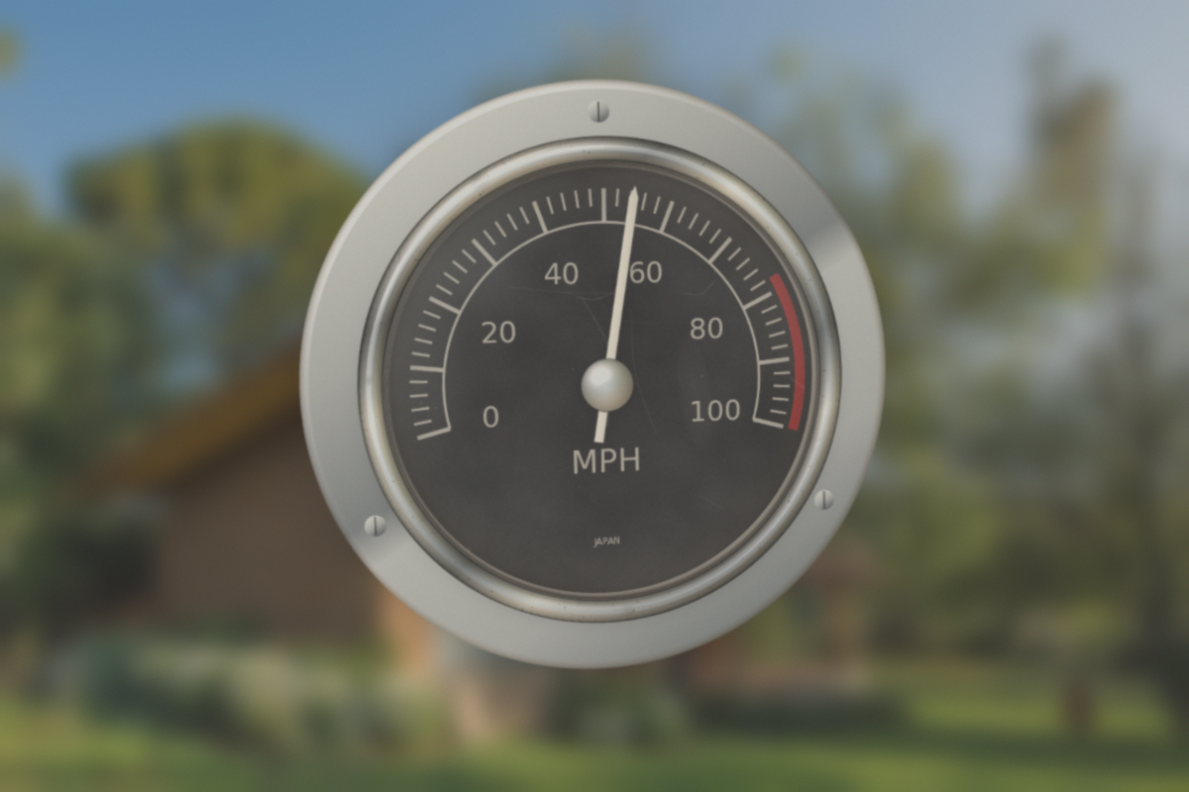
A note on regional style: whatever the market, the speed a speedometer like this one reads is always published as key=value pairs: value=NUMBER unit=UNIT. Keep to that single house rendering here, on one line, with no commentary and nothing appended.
value=54 unit=mph
